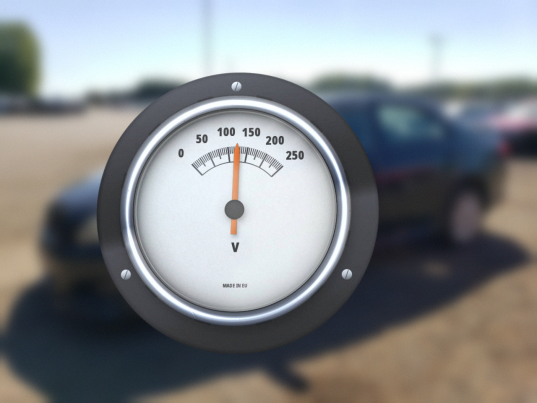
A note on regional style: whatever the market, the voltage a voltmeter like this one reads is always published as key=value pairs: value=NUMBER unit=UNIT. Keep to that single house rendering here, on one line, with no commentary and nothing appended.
value=125 unit=V
